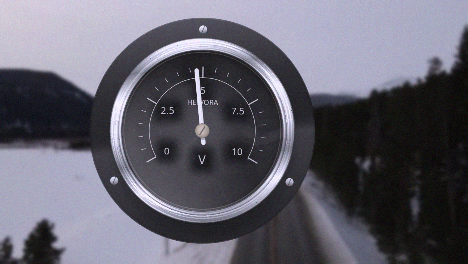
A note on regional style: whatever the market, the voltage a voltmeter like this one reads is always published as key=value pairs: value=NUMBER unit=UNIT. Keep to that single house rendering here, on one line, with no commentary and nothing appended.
value=4.75 unit=V
